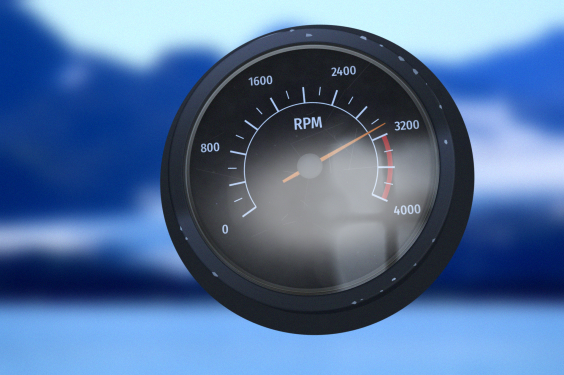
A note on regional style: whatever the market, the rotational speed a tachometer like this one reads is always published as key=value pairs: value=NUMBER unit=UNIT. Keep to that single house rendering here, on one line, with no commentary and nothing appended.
value=3100 unit=rpm
